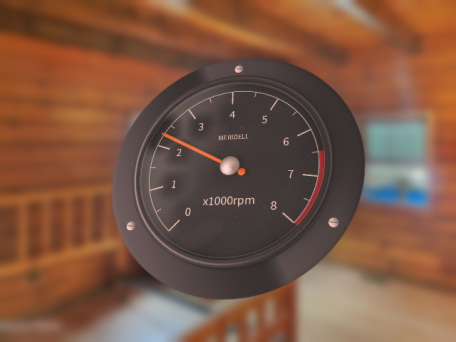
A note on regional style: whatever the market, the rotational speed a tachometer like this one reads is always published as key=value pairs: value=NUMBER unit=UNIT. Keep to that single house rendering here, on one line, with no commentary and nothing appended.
value=2250 unit=rpm
